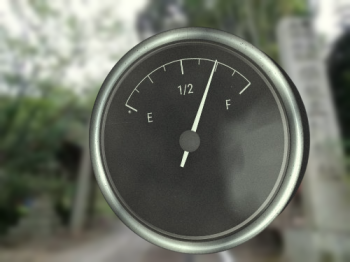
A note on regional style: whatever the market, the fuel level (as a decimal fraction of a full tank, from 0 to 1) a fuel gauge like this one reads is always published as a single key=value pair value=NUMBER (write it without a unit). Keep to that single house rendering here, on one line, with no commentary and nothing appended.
value=0.75
